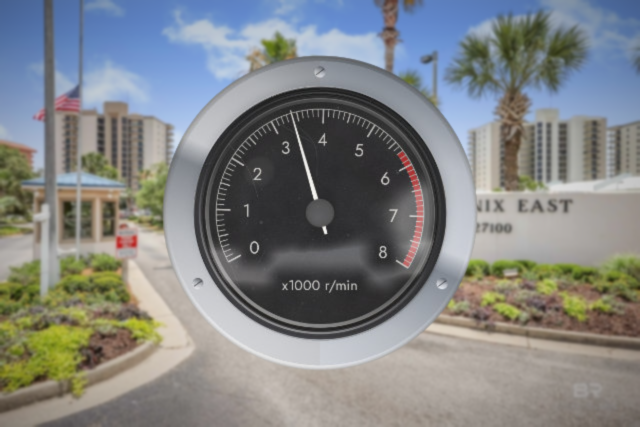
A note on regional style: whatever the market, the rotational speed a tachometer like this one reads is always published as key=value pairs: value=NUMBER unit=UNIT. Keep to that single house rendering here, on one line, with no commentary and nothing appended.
value=3400 unit=rpm
